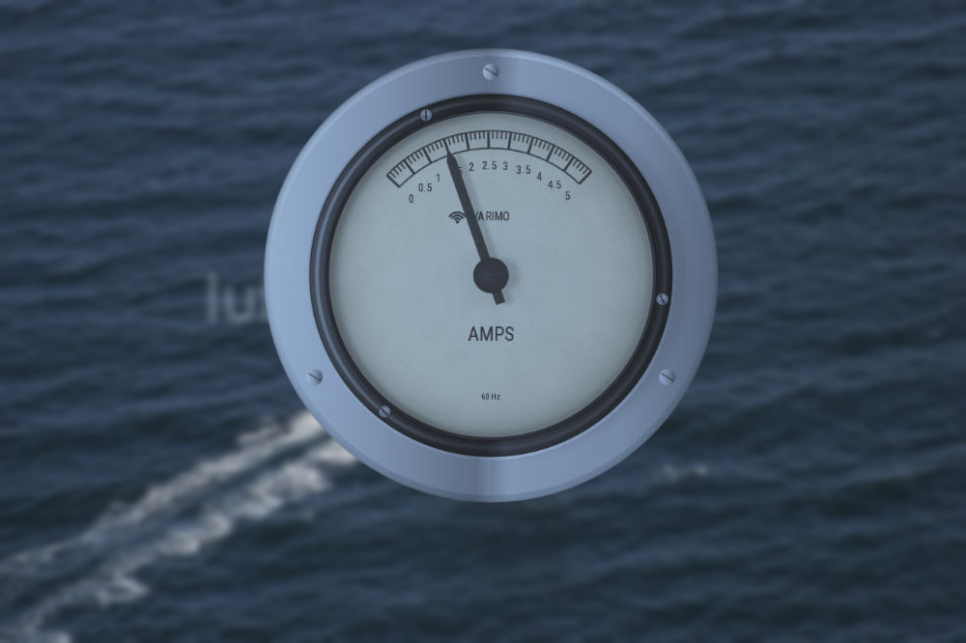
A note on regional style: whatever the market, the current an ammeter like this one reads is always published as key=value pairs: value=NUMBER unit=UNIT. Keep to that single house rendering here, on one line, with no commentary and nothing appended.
value=1.5 unit=A
